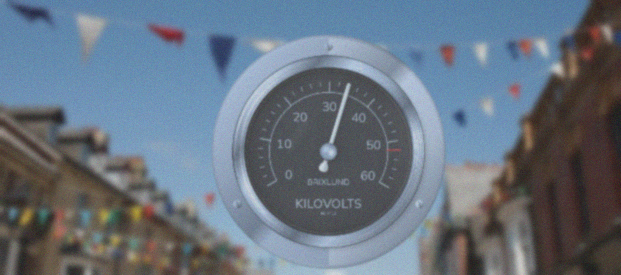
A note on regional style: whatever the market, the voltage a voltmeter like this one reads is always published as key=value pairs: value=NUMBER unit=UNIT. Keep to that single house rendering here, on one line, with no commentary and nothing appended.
value=34 unit=kV
